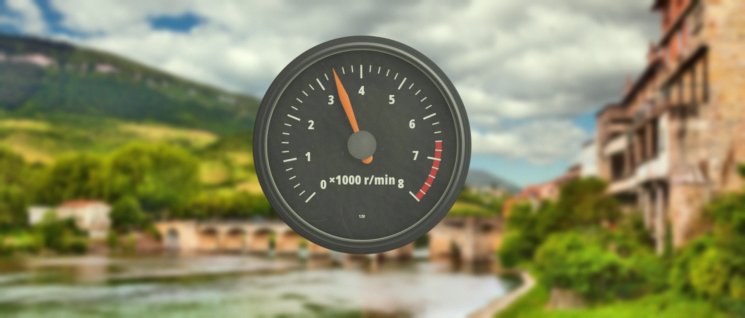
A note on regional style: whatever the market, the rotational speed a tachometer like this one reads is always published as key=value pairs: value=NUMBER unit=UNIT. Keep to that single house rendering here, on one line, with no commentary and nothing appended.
value=3400 unit=rpm
